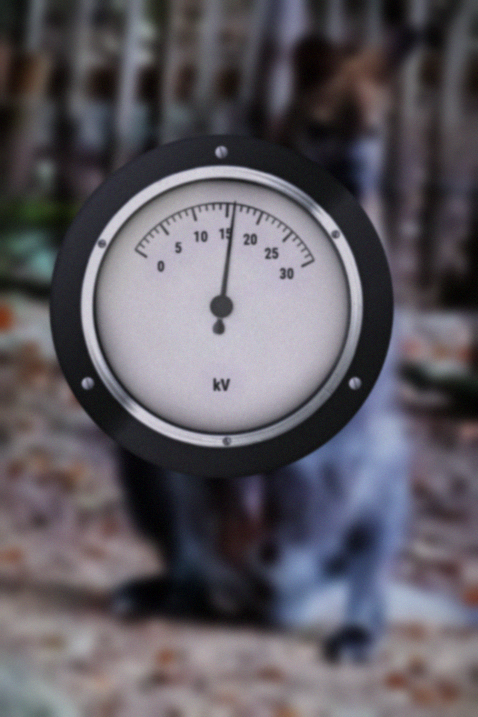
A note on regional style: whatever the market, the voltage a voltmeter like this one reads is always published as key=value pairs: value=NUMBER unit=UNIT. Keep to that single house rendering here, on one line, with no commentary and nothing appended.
value=16 unit=kV
